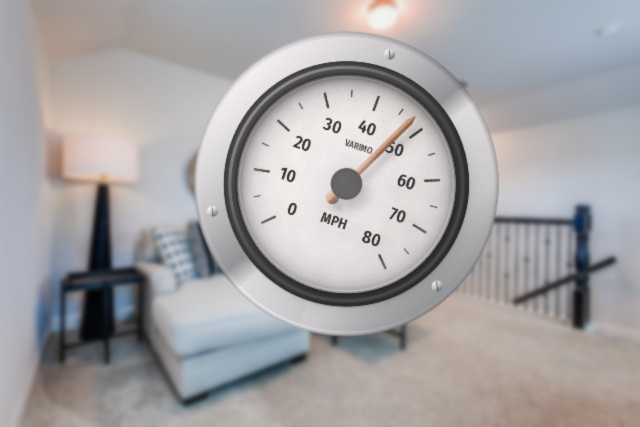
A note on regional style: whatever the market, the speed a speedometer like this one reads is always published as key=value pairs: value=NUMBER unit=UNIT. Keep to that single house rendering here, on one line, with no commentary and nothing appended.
value=47.5 unit=mph
